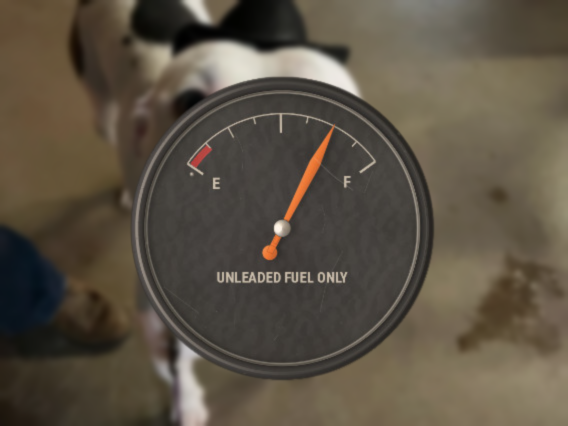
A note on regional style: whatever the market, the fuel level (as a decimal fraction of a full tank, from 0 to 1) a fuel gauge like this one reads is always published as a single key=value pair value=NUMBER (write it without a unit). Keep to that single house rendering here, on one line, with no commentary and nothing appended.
value=0.75
